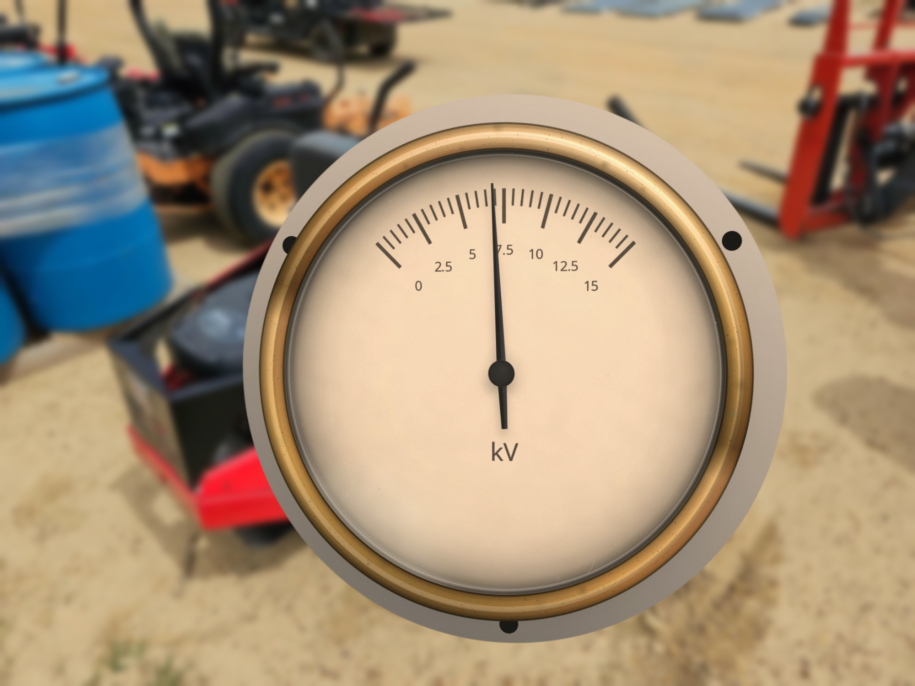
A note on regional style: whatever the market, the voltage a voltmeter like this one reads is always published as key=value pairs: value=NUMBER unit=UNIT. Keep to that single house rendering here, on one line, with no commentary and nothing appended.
value=7 unit=kV
